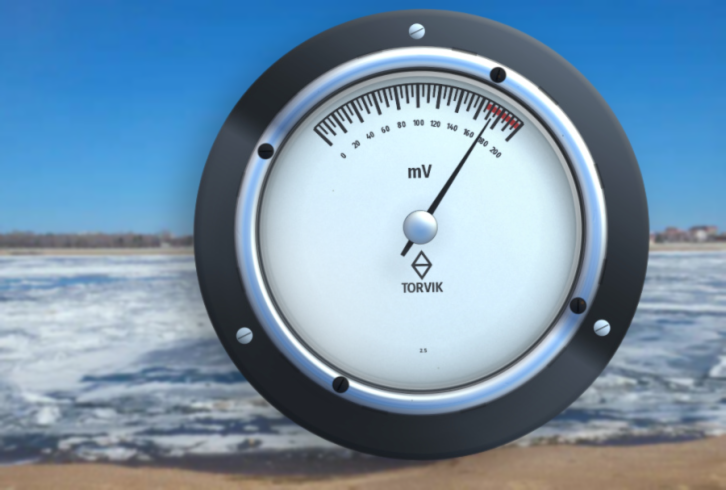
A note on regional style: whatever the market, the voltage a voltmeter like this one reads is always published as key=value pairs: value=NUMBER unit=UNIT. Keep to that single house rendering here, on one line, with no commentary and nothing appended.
value=175 unit=mV
